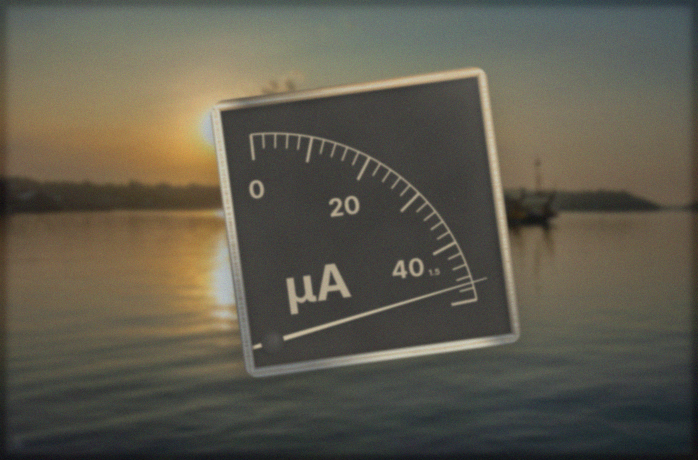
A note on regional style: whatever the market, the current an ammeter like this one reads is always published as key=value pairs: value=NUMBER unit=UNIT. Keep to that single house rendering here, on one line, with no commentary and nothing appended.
value=47 unit=µA
